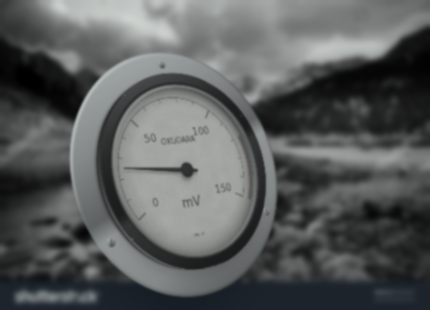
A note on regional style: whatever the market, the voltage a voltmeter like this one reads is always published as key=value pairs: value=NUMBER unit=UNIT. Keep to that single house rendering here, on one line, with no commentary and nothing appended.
value=25 unit=mV
